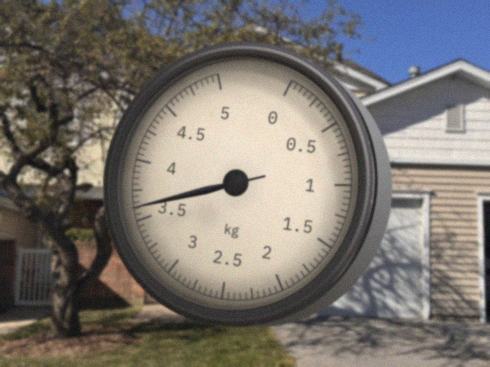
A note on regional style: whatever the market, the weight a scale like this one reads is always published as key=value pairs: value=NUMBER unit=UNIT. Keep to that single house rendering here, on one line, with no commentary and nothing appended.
value=3.6 unit=kg
